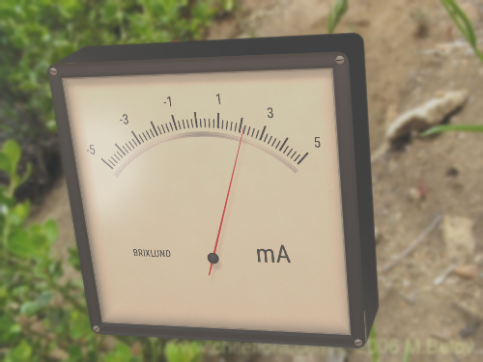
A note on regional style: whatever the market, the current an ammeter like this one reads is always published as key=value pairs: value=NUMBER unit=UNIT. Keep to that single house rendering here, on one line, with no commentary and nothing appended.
value=2.2 unit=mA
